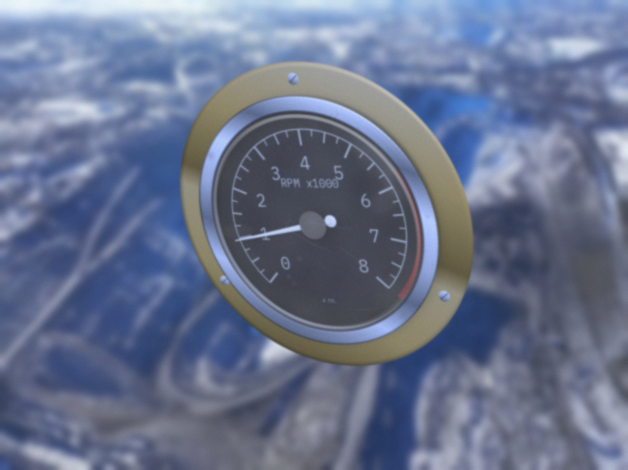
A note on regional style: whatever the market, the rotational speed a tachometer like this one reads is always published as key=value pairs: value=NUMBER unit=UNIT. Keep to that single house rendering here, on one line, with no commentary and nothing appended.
value=1000 unit=rpm
